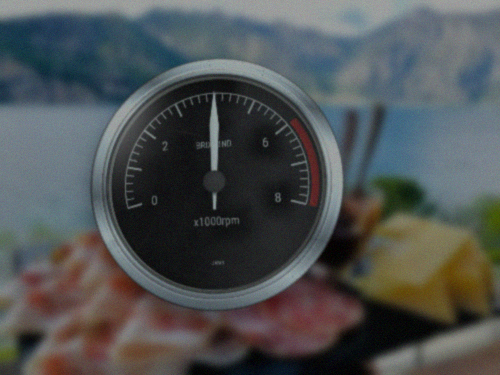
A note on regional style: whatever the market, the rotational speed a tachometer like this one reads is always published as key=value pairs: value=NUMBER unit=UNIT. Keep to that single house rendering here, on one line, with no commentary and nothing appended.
value=4000 unit=rpm
